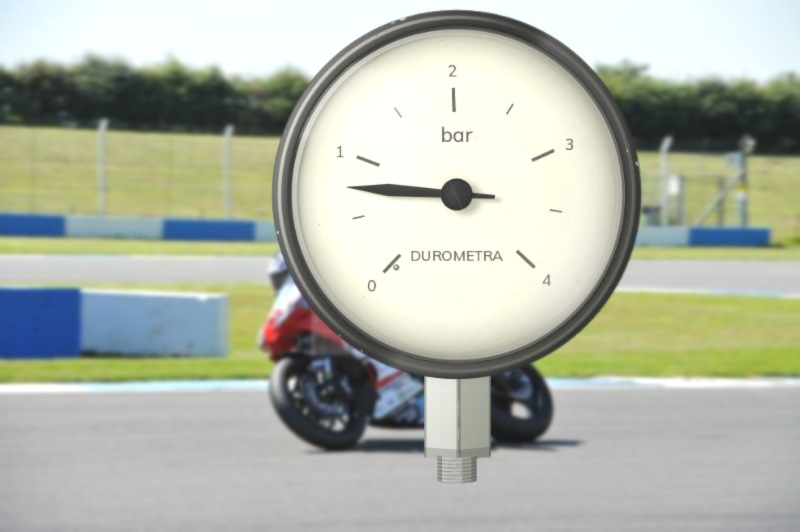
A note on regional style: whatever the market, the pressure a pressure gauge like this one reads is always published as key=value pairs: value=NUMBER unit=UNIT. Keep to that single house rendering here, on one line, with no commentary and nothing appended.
value=0.75 unit=bar
